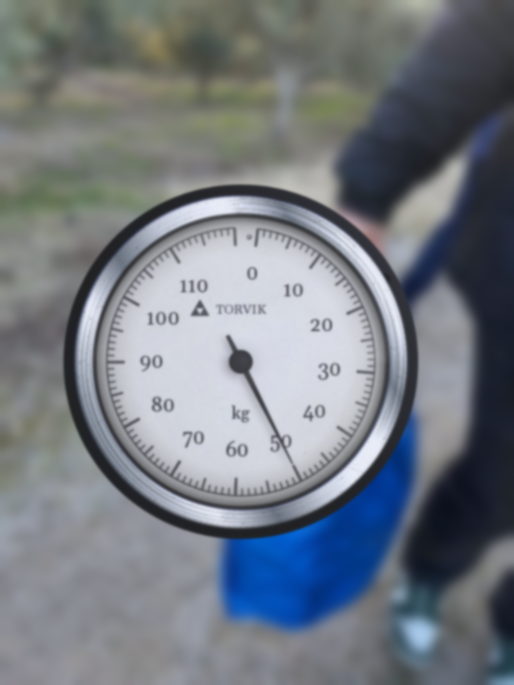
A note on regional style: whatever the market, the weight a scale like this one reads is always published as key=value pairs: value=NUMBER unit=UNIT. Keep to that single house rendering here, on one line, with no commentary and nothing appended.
value=50 unit=kg
